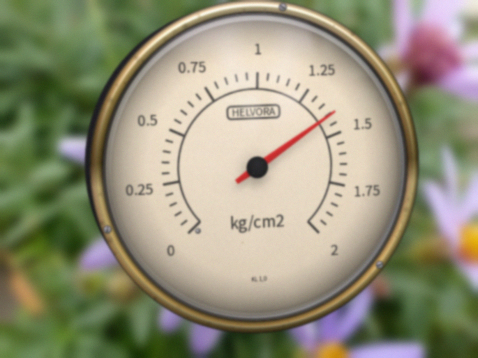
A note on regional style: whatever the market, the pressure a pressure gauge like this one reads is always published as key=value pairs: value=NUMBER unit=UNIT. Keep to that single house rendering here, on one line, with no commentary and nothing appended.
value=1.4 unit=kg/cm²
